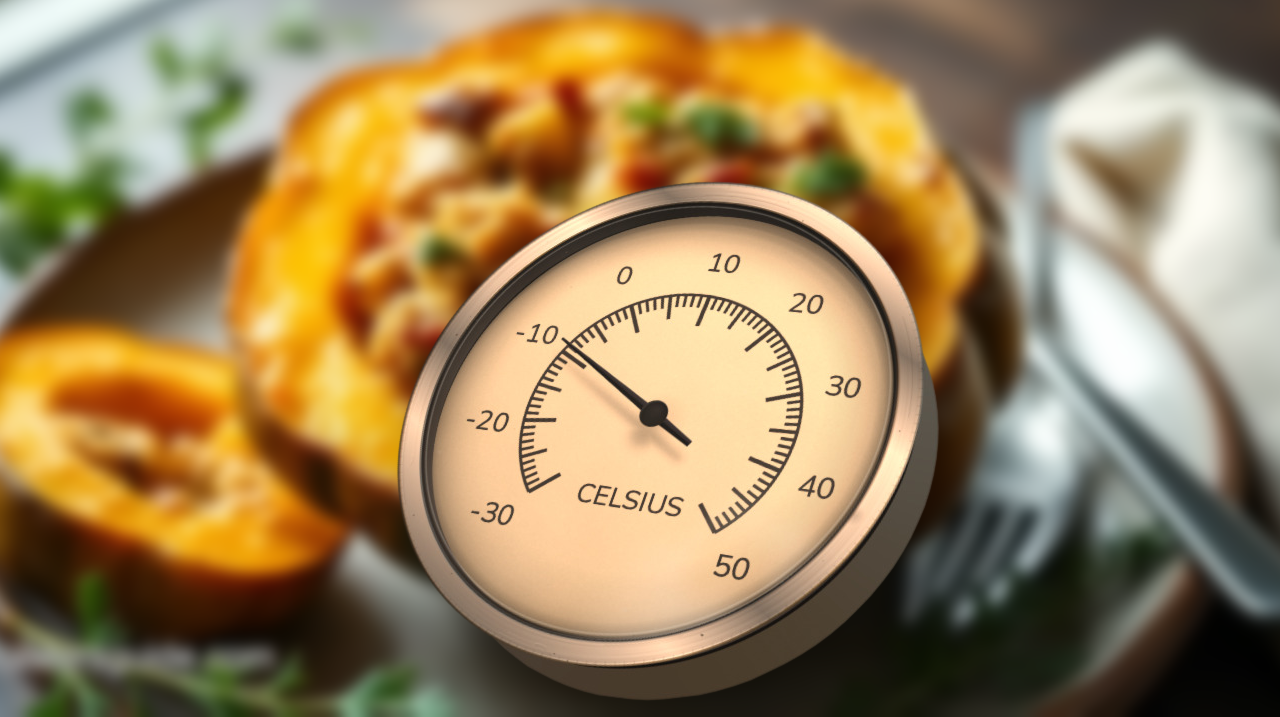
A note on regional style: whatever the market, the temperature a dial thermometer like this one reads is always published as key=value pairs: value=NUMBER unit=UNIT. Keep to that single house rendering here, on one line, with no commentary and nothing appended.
value=-9 unit=°C
